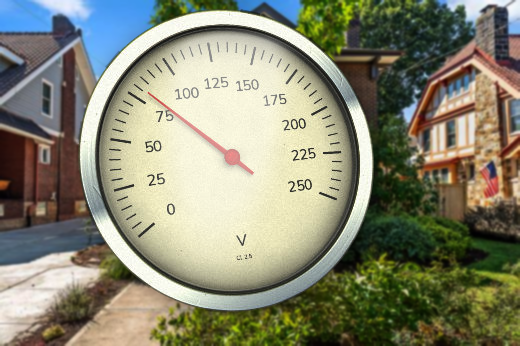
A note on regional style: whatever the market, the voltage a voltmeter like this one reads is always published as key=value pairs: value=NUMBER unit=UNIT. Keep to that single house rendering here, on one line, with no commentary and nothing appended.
value=80 unit=V
